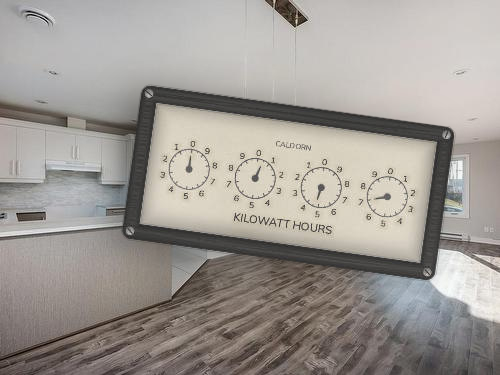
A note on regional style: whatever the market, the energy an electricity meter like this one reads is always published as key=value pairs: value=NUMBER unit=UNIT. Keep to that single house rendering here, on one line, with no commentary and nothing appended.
value=47 unit=kWh
